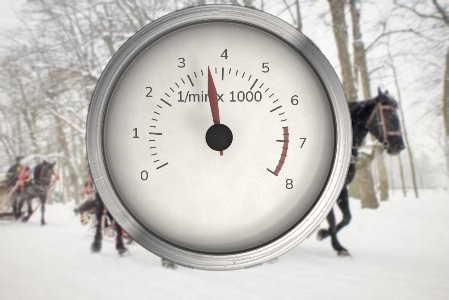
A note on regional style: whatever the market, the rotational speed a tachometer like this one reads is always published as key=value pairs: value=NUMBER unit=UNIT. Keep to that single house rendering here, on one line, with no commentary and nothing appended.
value=3600 unit=rpm
